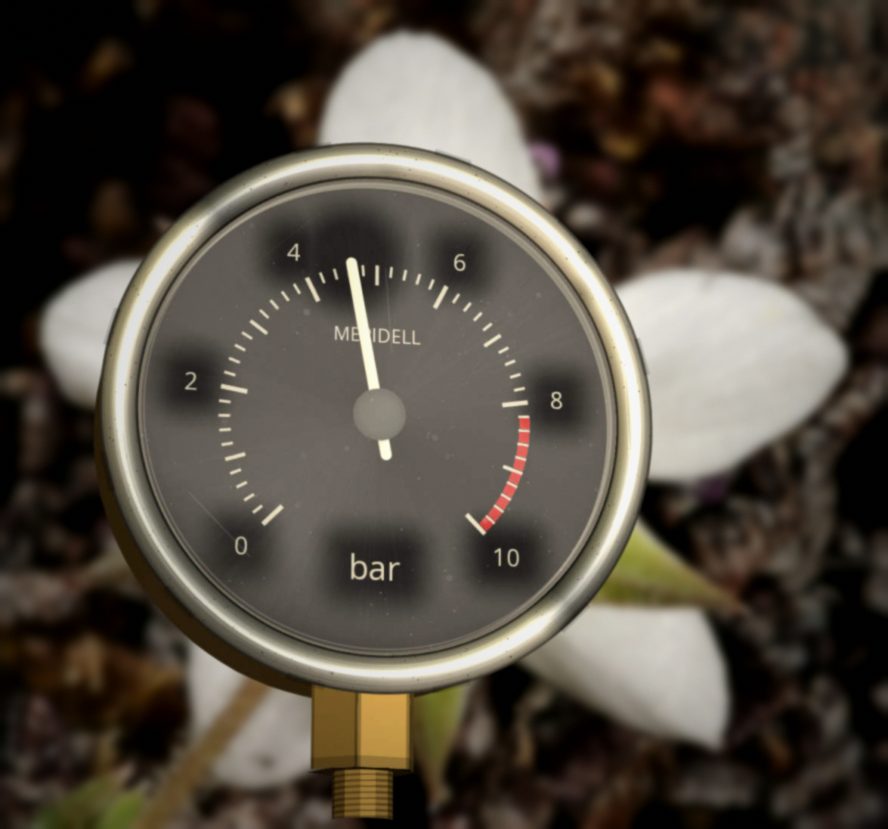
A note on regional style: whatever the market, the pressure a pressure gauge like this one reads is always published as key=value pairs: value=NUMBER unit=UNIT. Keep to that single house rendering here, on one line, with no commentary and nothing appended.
value=4.6 unit=bar
